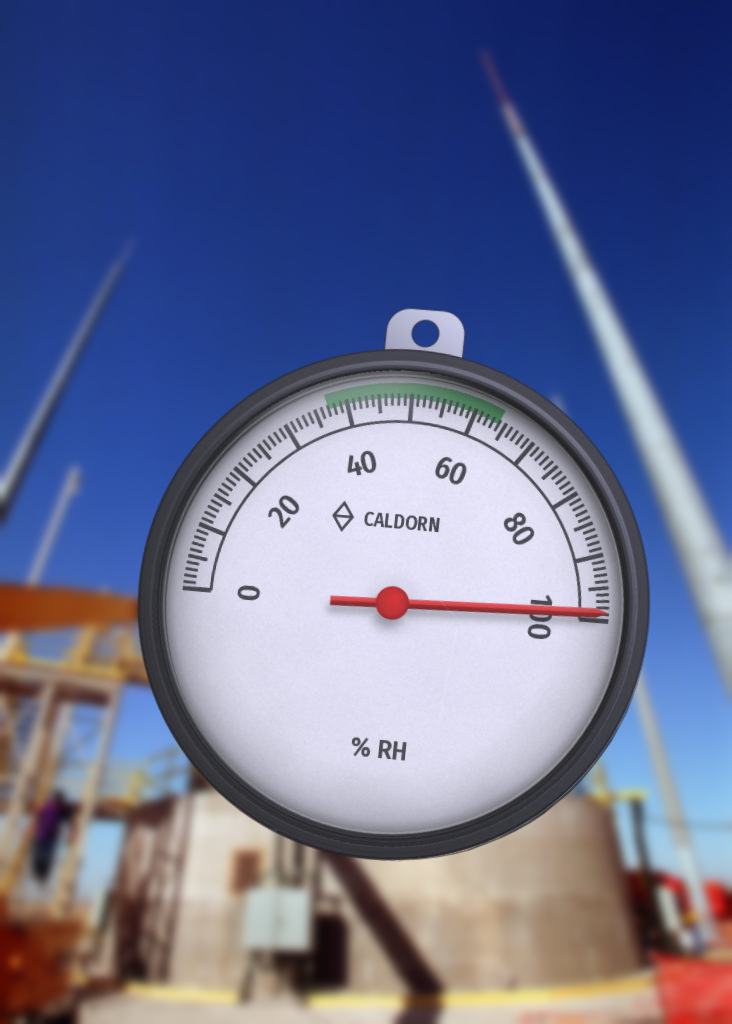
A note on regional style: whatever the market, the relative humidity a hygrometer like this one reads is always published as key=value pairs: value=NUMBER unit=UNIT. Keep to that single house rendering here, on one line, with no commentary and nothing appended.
value=99 unit=%
